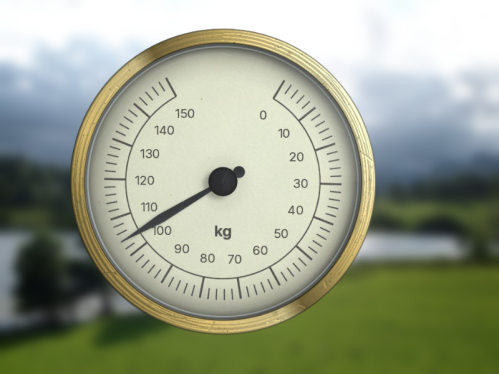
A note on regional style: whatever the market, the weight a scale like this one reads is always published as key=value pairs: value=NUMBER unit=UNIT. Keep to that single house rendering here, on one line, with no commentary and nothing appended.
value=104 unit=kg
